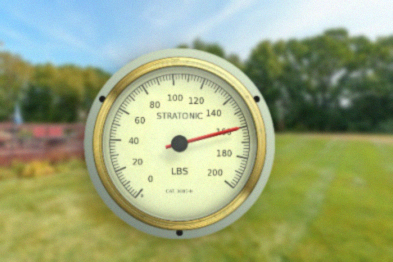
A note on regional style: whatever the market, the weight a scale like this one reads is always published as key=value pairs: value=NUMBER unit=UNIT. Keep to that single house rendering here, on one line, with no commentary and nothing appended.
value=160 unit=lb
